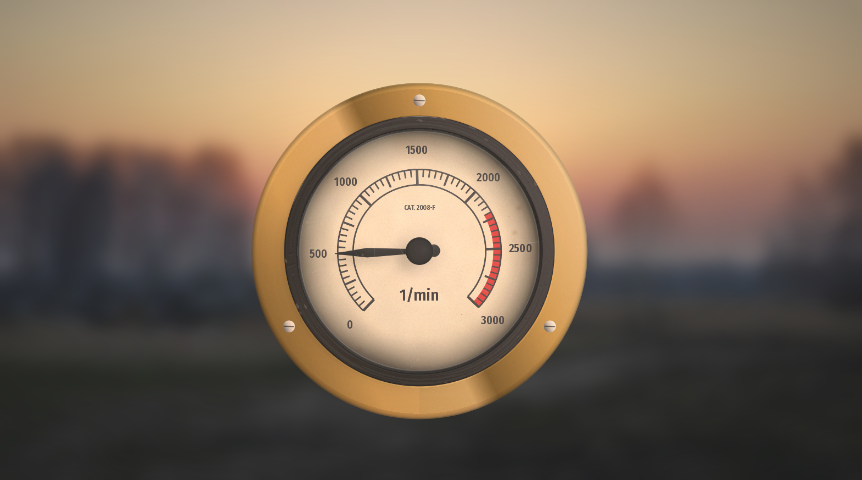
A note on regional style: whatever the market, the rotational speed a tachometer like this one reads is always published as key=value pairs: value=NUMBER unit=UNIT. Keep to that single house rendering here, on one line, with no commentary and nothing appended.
value=500 unit=rpm
